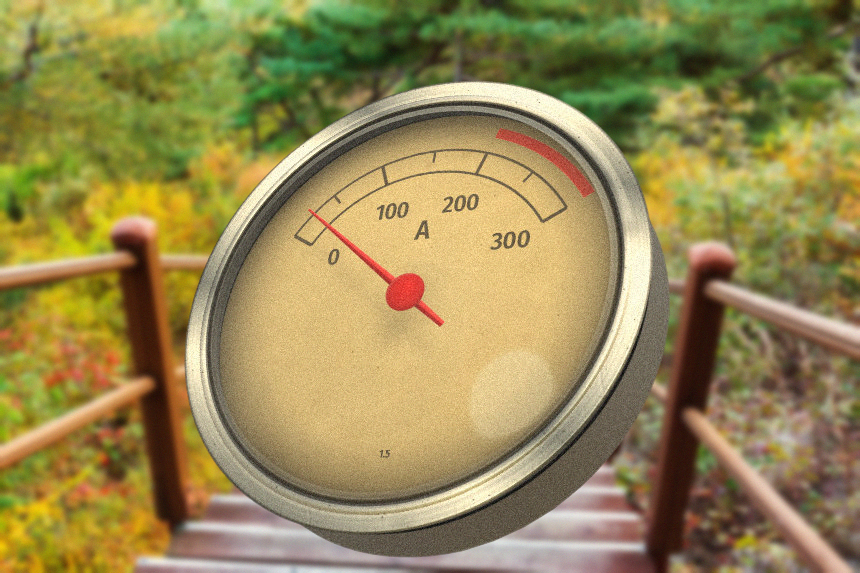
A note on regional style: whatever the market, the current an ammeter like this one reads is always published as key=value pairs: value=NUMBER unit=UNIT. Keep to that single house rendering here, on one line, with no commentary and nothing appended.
value=25 unit=A
